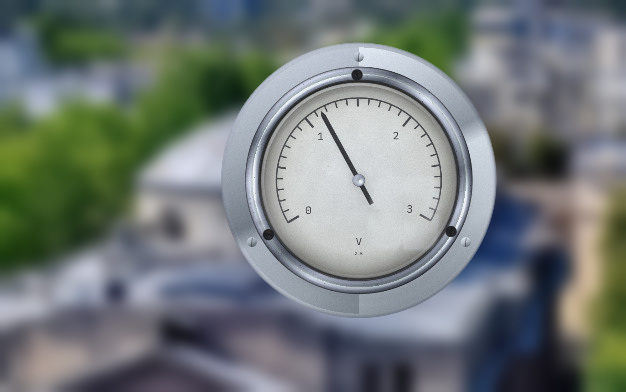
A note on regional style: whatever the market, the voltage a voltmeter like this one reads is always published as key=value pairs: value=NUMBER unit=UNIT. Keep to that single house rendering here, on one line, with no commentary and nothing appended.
value=1.15 unit=V
